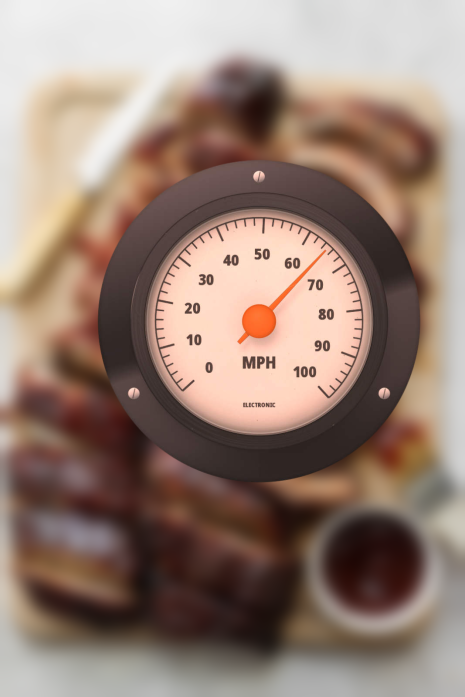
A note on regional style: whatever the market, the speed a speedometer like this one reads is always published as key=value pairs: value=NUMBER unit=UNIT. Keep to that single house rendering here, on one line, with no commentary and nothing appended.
value=65 unit=mph
